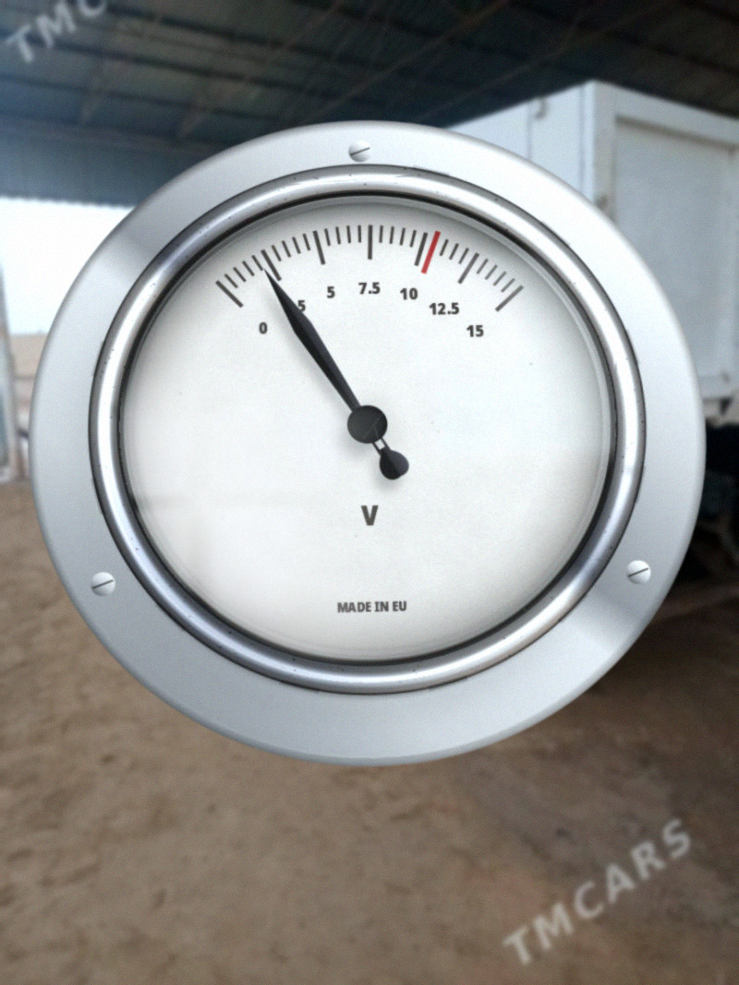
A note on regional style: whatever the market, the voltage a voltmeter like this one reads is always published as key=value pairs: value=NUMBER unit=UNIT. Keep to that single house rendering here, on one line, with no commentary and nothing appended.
value=2 unit=V
